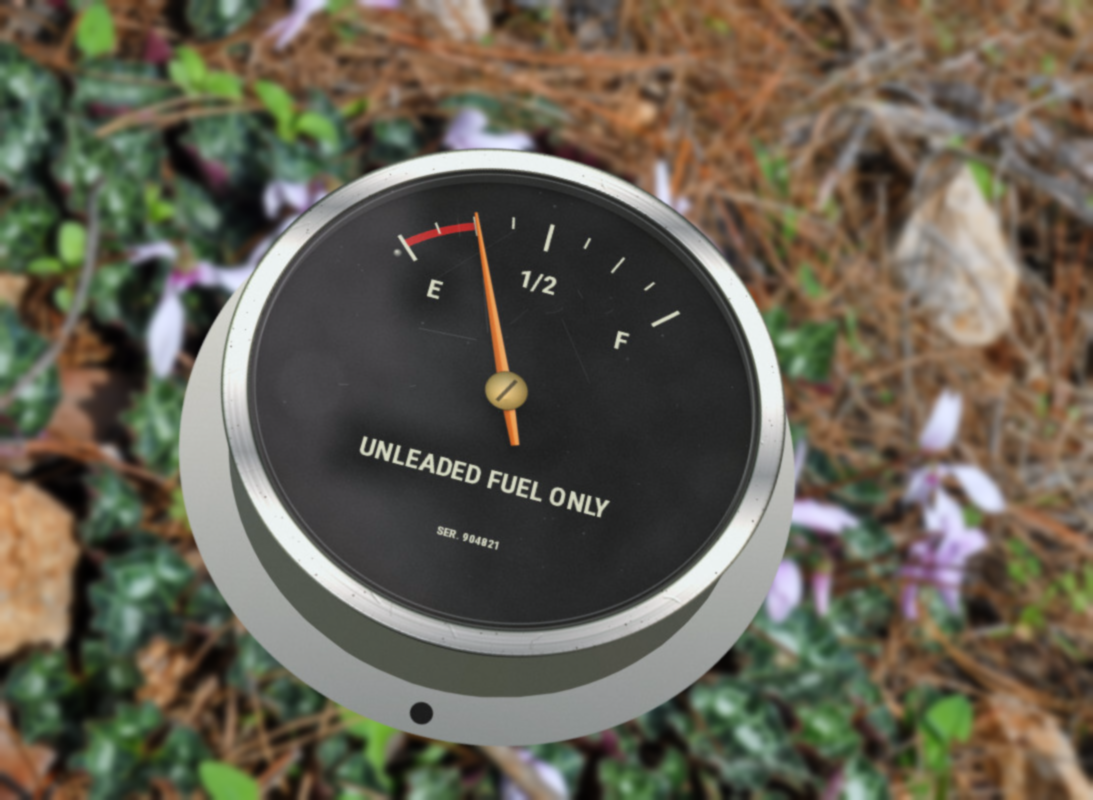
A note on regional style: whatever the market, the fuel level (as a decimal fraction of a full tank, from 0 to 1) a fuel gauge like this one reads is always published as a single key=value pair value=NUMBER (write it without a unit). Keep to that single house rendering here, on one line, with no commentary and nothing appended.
value=0.25
